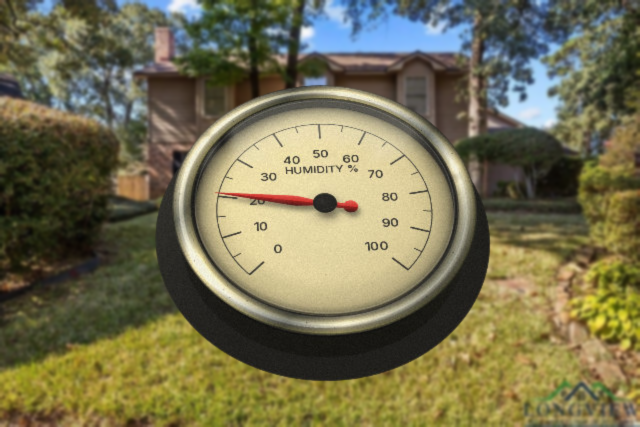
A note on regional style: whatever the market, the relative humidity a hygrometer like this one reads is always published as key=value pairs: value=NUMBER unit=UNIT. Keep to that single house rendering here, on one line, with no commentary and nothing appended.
value=20 unit=%
